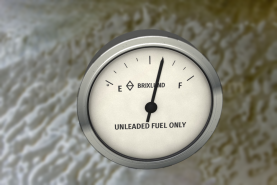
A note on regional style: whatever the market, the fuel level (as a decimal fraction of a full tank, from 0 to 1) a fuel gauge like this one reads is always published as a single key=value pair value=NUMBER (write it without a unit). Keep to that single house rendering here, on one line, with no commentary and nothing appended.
value=0.625
